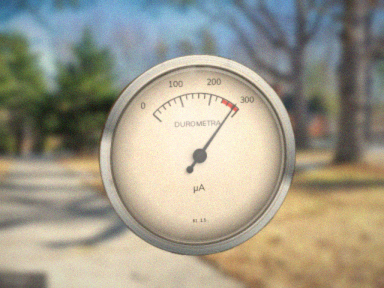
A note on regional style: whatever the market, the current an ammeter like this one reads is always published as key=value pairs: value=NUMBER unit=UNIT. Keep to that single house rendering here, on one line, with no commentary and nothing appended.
value=280 unit=µA
